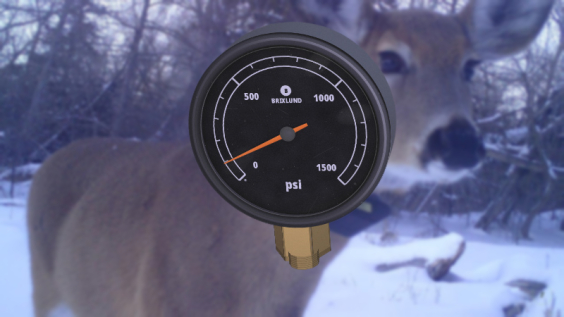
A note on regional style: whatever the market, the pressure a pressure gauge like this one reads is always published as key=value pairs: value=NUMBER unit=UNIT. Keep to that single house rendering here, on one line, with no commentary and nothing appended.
value=100 unit=psi
